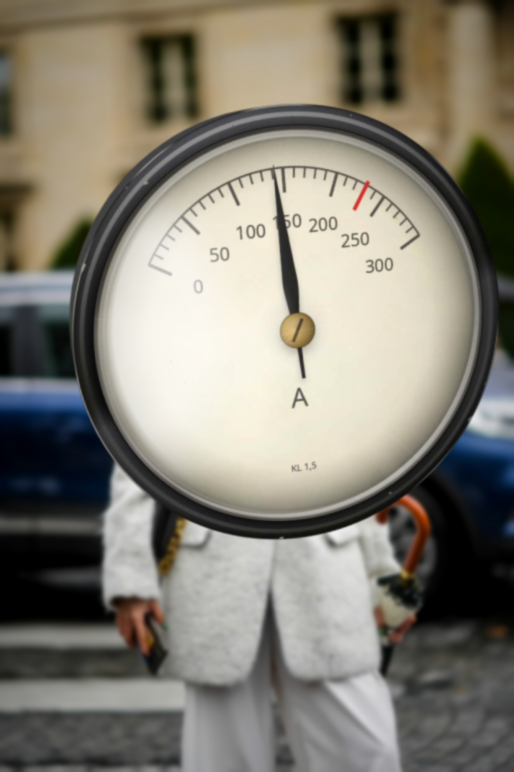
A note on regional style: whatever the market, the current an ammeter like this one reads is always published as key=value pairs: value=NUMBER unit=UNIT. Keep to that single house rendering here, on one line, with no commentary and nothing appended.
value=140 unit=A
